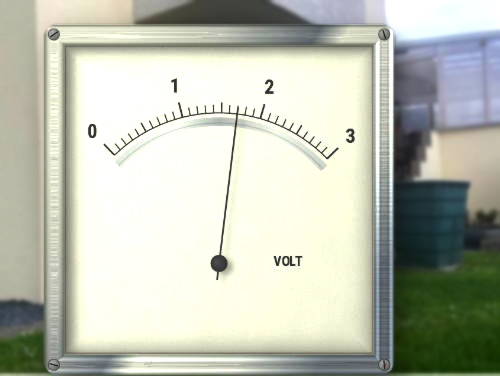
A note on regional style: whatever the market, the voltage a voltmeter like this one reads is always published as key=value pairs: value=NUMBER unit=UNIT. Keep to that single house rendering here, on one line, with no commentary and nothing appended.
value=1.7 unit=V
